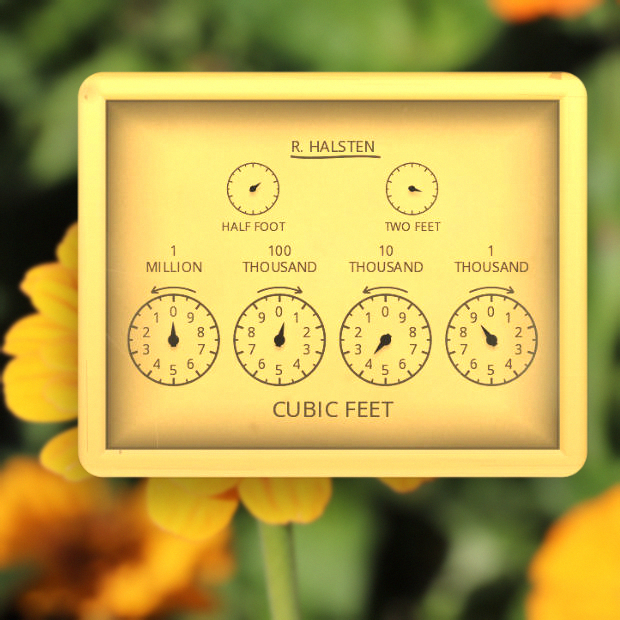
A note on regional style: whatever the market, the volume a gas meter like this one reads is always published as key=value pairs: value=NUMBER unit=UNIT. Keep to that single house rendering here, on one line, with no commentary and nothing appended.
value=3900 unit=ft³
